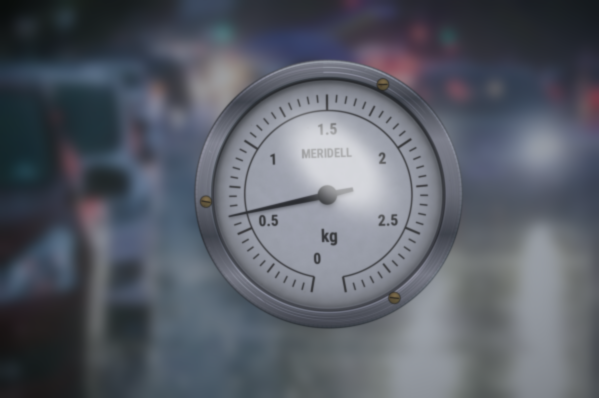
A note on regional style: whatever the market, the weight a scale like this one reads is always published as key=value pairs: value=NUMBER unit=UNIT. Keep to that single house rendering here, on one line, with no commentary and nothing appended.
value=0.6 unit=kg
